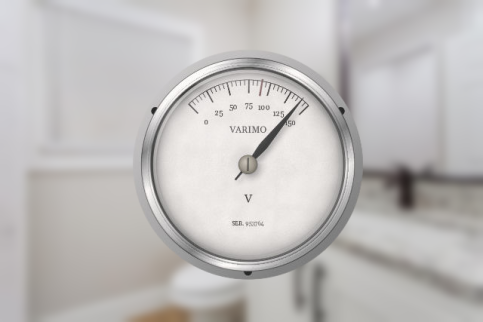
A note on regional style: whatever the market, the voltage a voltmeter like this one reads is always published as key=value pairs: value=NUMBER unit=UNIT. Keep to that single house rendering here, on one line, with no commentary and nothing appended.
value=140 unit=V
